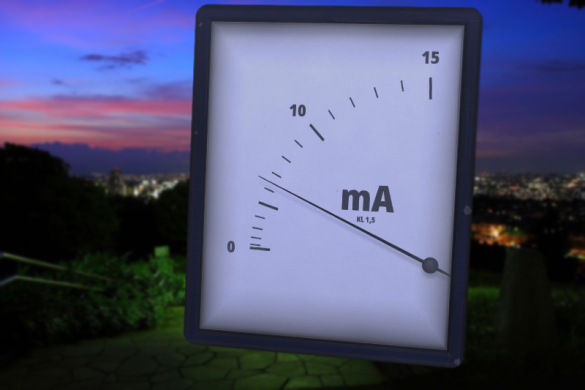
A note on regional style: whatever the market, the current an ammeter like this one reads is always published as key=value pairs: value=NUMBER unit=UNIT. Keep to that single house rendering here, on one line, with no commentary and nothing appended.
value=6.5 unit=mA
